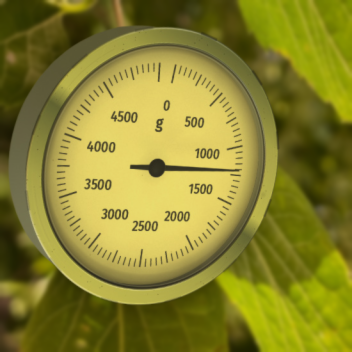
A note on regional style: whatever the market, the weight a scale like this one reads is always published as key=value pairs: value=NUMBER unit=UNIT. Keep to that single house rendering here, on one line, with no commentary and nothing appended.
value=1200 unit=g
